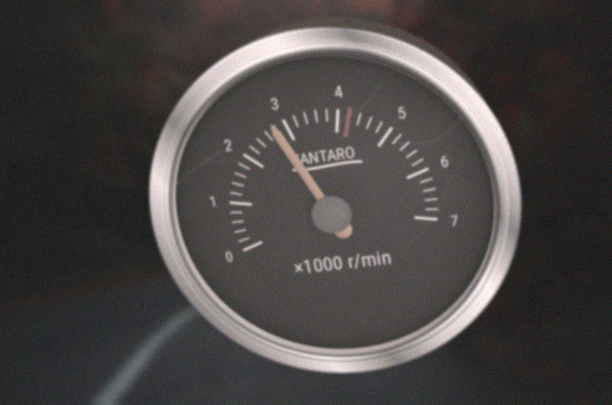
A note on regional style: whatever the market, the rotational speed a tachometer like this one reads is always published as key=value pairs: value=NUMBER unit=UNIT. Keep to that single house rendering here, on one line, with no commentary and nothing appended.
value=2800 unit=rpm
